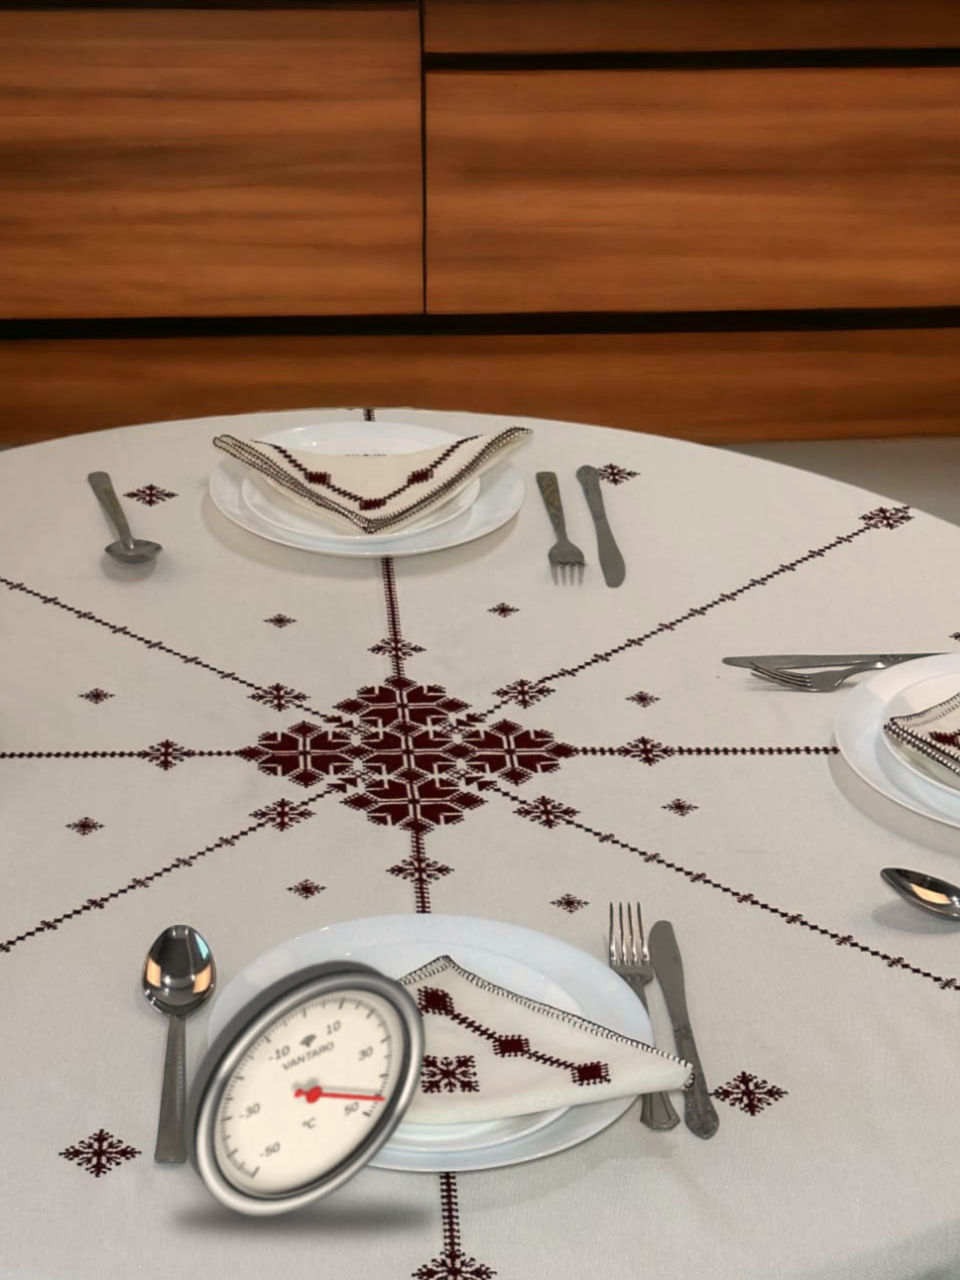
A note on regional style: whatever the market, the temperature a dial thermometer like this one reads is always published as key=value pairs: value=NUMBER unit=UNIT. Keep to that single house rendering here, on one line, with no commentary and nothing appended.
value=45 unit=°C
